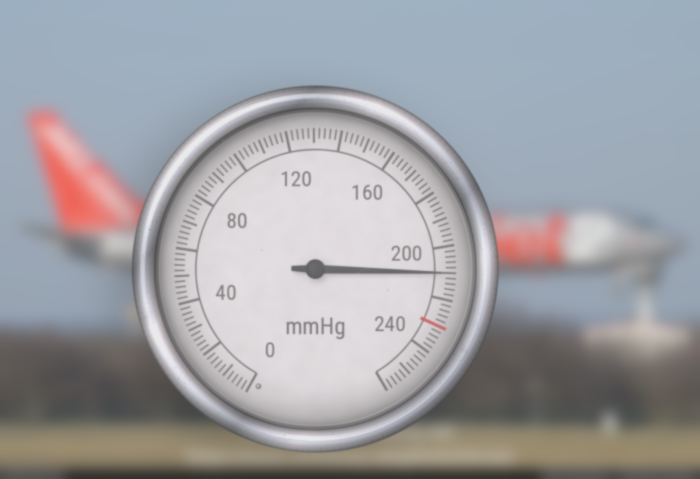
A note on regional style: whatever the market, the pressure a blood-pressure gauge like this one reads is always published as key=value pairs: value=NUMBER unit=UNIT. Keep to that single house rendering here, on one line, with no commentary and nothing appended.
value=210 unit=mmHg
